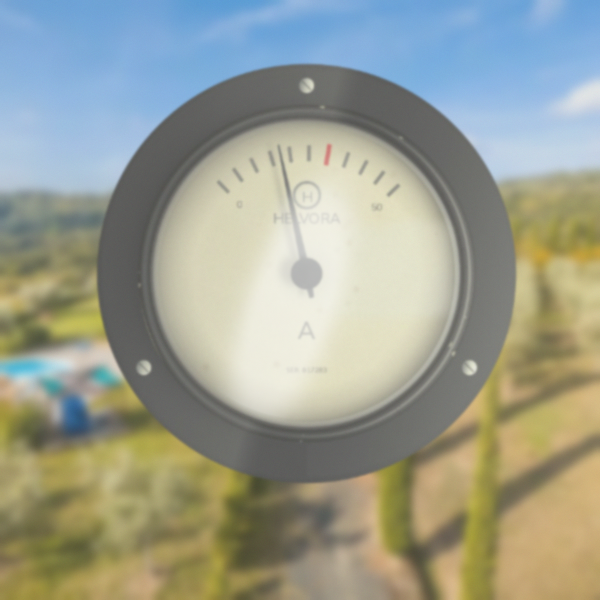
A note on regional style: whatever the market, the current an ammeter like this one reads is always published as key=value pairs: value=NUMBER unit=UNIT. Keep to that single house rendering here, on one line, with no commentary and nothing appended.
value=17.5 unit=A
